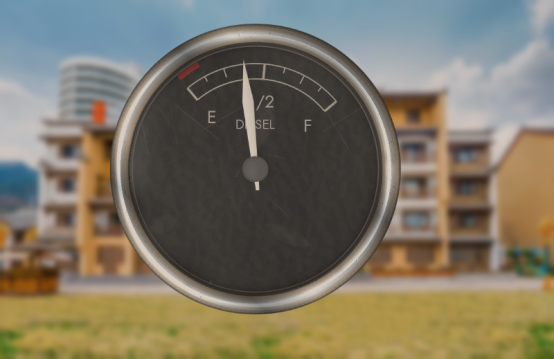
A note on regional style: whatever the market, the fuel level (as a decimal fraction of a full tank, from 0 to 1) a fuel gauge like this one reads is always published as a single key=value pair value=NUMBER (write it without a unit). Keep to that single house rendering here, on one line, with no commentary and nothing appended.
value=0.375
